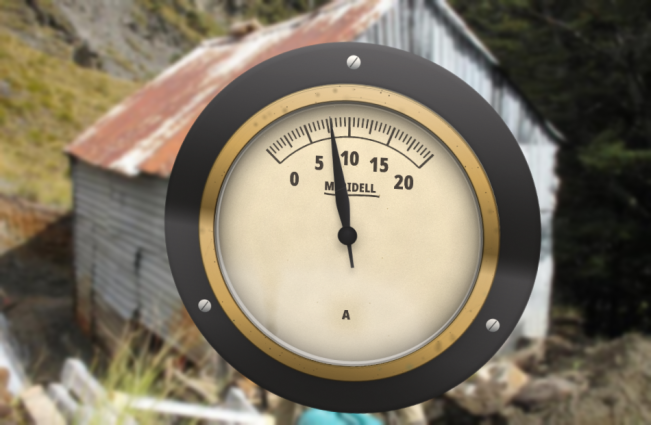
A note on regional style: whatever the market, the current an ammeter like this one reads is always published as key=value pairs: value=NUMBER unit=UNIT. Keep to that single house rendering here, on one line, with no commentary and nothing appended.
value=8 unit=A
